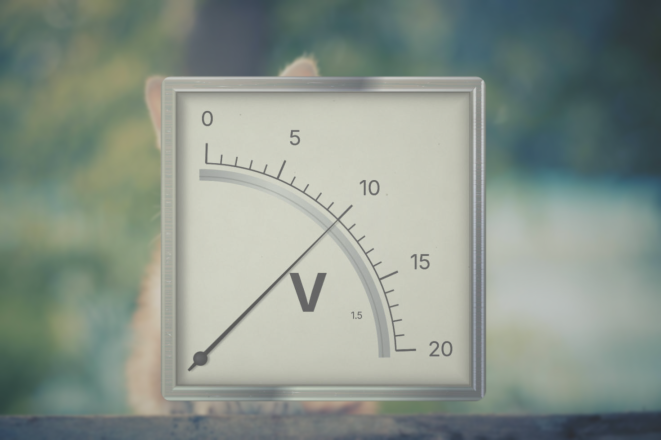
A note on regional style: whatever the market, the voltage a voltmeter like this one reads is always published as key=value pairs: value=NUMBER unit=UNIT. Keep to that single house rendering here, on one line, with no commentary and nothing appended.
value=10 unit=V
